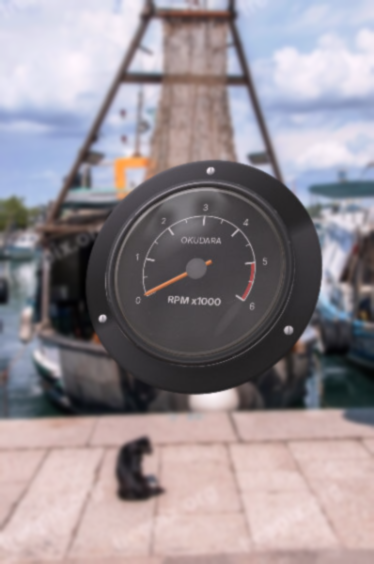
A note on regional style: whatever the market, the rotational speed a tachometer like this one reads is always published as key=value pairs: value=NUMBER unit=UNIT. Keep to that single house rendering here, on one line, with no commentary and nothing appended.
value=0 unit=rpm
